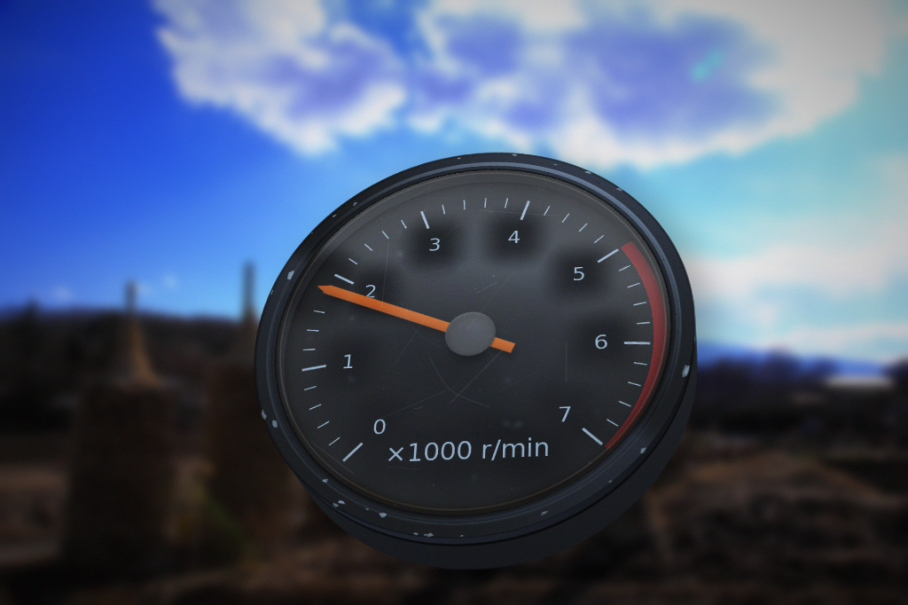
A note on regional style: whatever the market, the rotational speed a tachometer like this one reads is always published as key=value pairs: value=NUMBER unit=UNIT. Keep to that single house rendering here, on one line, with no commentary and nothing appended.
value=1800 unit=rpm
